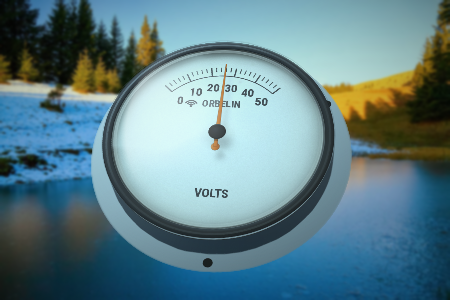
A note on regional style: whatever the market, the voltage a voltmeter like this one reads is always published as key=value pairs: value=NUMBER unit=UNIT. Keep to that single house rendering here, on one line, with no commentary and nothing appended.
value=26 unit=V
